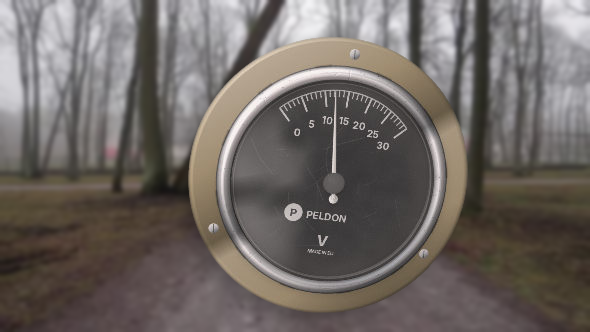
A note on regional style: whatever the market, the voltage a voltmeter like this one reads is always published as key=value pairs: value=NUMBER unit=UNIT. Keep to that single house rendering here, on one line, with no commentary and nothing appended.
value=12 unit=V
